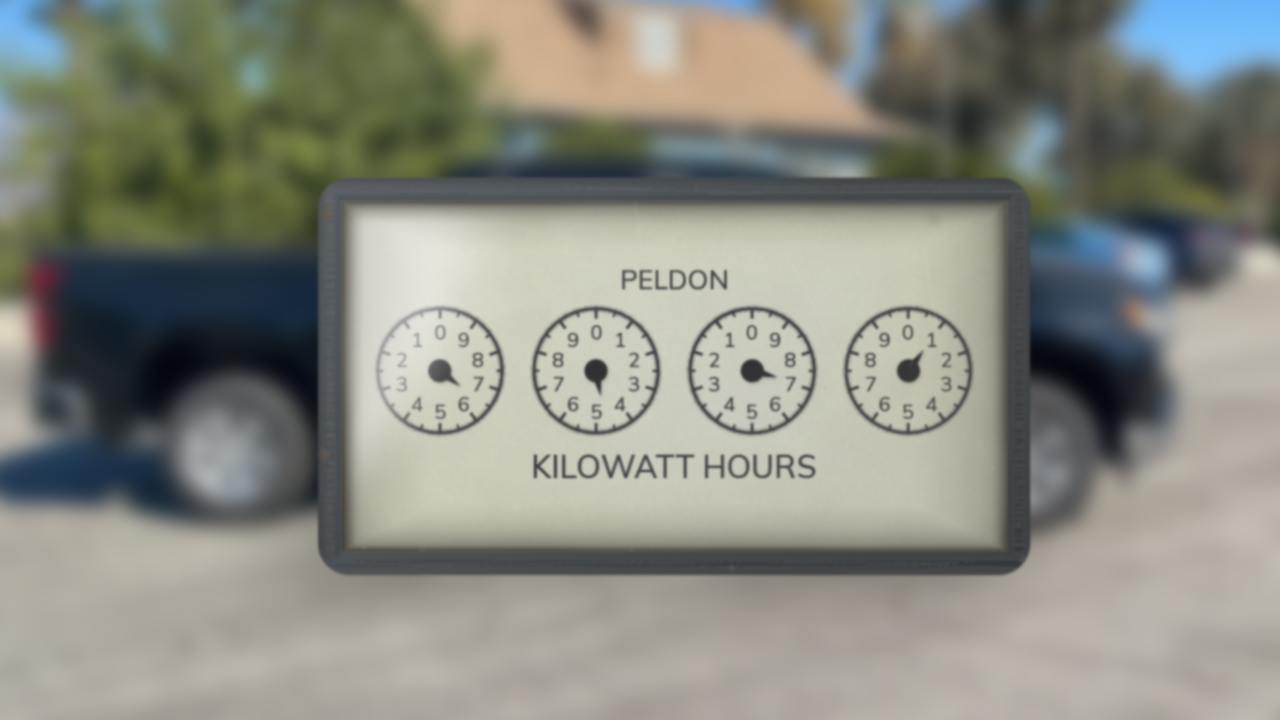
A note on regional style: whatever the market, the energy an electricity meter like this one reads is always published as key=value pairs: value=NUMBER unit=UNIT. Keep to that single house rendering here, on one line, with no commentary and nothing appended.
value=6471 unit=kWh
